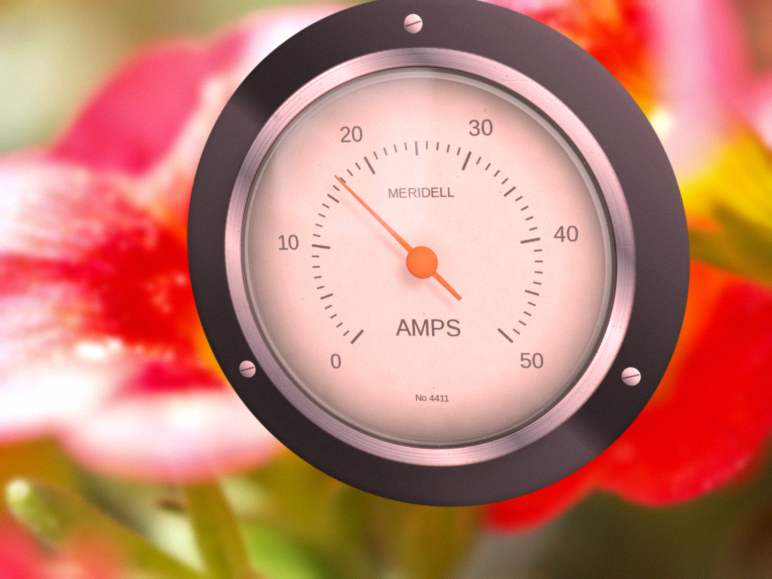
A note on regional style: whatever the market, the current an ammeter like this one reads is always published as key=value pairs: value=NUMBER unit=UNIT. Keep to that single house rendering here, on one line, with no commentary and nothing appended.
value=17 unit=A
